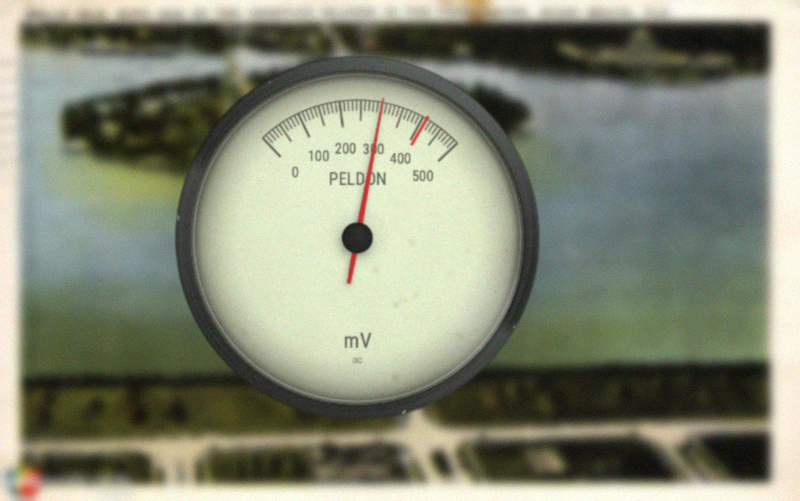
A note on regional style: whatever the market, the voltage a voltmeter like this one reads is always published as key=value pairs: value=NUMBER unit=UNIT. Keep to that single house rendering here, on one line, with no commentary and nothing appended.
value=300 unit=mV
